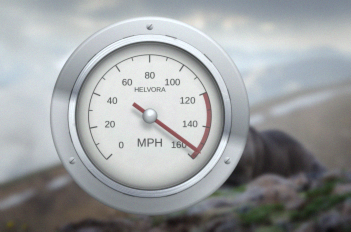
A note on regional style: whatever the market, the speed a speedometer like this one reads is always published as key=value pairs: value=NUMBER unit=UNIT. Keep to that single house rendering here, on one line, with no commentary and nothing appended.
value=155 unit=mph
